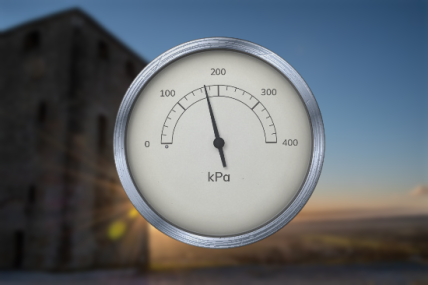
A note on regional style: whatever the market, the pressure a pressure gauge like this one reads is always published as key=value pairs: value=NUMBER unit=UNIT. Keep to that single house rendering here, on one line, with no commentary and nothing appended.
value=170 unit=kPa
